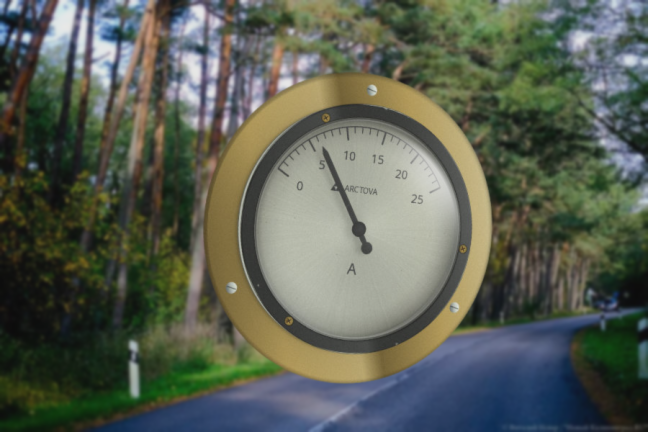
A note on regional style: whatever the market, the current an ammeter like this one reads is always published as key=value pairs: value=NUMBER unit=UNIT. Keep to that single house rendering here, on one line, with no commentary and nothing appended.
value=6 unit=A
